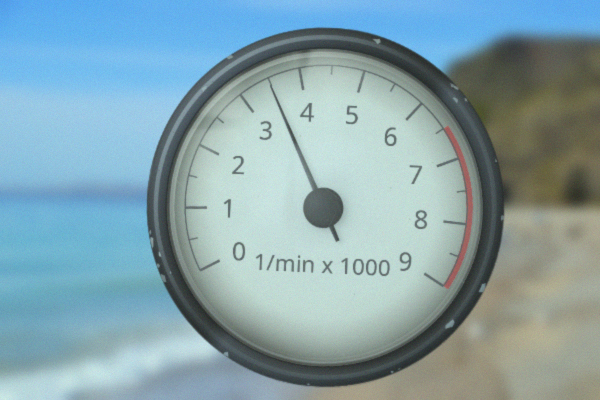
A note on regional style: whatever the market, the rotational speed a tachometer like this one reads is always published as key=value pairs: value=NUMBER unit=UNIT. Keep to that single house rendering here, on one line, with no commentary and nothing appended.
value=3500 unit=rpm
